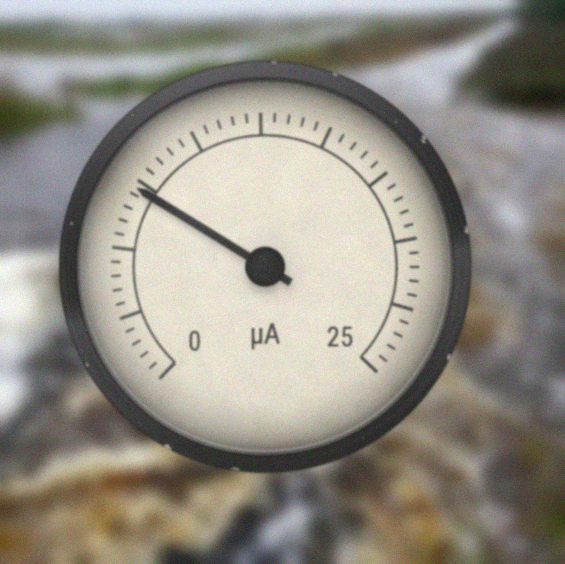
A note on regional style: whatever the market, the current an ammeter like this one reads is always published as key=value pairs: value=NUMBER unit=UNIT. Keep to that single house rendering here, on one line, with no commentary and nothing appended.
value=7.25 unit=µA
